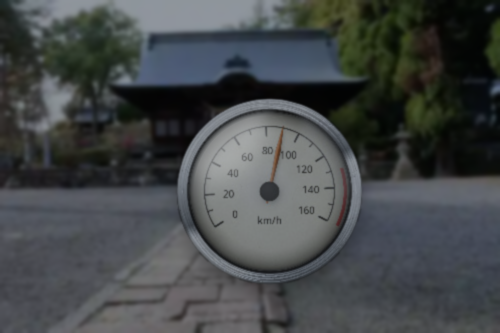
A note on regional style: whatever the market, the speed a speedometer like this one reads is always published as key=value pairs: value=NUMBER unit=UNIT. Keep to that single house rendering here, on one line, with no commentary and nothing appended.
value=90 unit=km/h
